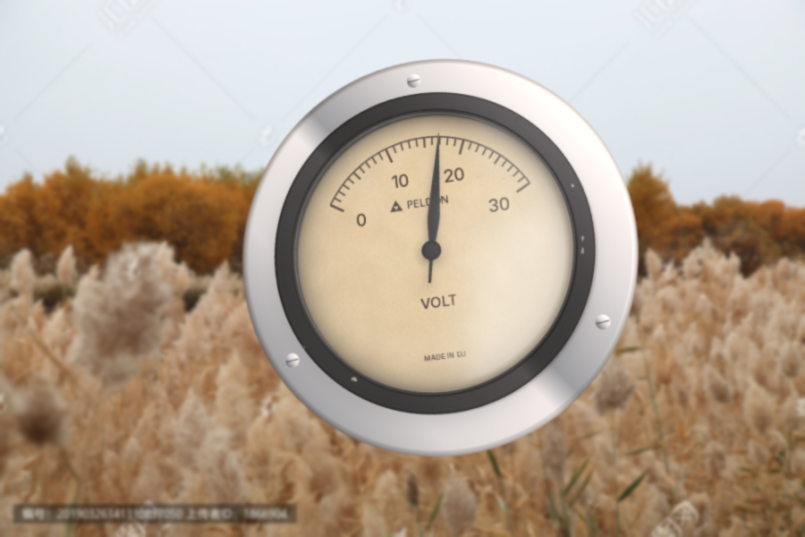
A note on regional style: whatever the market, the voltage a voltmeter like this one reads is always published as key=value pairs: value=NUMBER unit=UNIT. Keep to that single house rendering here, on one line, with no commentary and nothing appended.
value=17 unit=V
